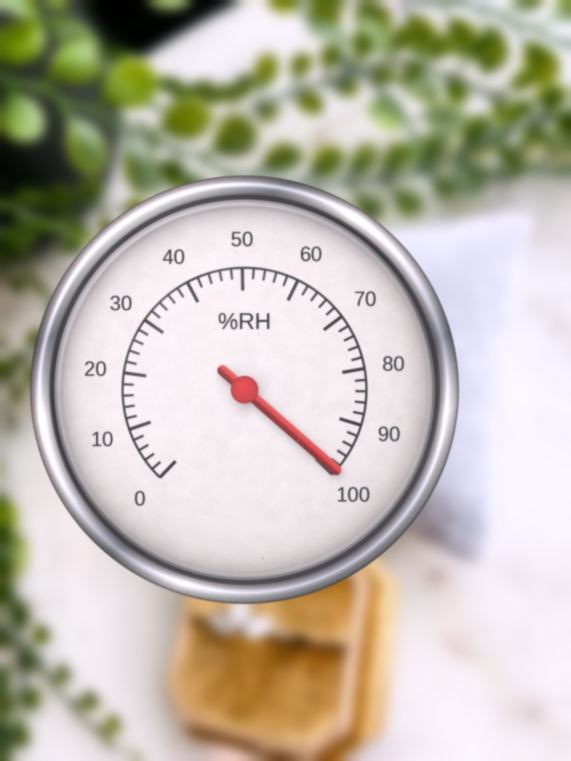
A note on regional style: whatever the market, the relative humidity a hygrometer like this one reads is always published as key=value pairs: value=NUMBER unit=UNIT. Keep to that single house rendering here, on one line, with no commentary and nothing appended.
value=99 unit=%
